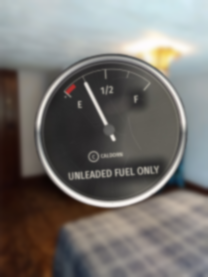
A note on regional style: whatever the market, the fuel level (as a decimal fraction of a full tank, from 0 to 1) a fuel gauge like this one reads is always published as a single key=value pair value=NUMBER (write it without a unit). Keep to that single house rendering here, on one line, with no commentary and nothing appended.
value=0.25
